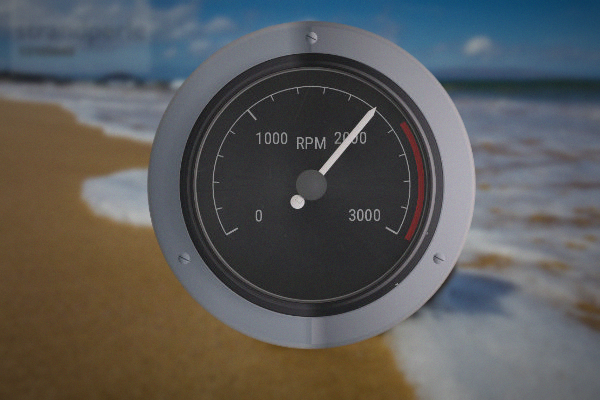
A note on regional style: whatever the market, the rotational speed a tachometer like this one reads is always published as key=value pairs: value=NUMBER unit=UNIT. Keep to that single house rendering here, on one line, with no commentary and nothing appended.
value=2000 unit=rpm
